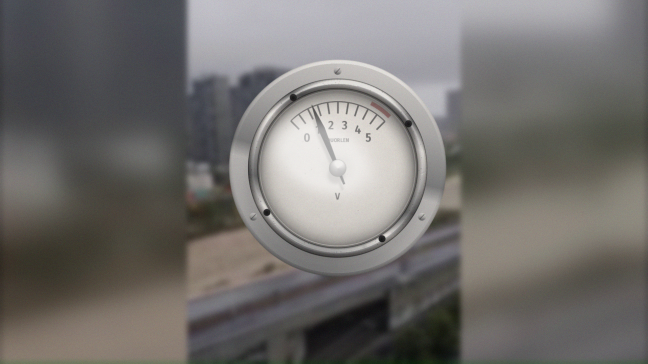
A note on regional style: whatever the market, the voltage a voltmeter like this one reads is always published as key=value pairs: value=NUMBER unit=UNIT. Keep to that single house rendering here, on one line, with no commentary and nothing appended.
value=1.25 unit=V
